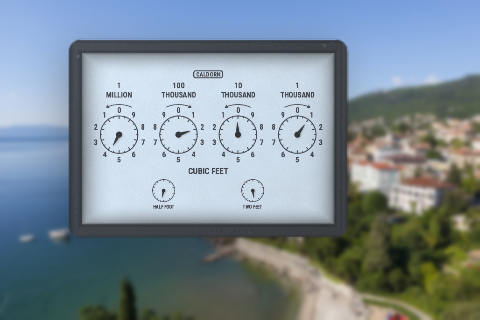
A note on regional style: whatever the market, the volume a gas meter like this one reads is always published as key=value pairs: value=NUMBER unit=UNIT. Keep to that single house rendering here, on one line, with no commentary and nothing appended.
value=420100 unit=ft³
